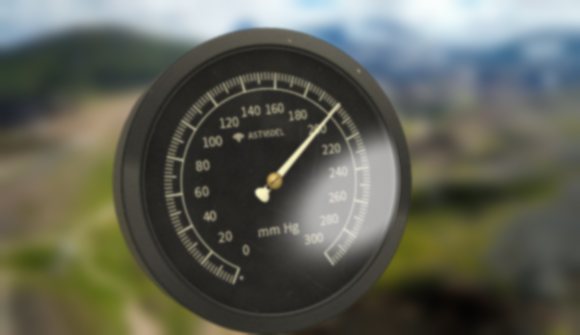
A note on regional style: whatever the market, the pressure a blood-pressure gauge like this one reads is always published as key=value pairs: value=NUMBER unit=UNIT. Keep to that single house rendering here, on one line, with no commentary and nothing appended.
value=200 unit=mmHg
